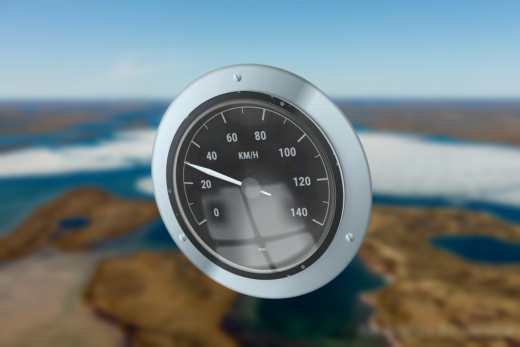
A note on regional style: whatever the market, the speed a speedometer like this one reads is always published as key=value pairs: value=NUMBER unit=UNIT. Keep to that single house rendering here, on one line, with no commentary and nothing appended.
value=30 unit=km/h
